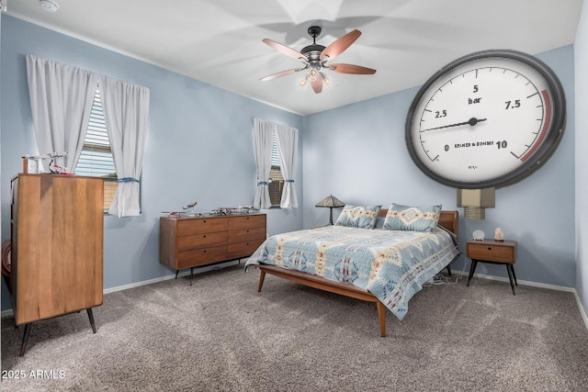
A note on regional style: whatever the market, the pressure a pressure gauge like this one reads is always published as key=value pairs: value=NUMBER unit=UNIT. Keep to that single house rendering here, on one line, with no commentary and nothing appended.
value=1.5 unit=bar
